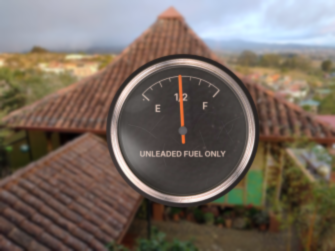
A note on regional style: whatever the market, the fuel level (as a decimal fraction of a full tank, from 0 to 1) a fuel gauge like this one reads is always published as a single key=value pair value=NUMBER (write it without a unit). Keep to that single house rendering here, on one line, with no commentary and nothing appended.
value=0.5
